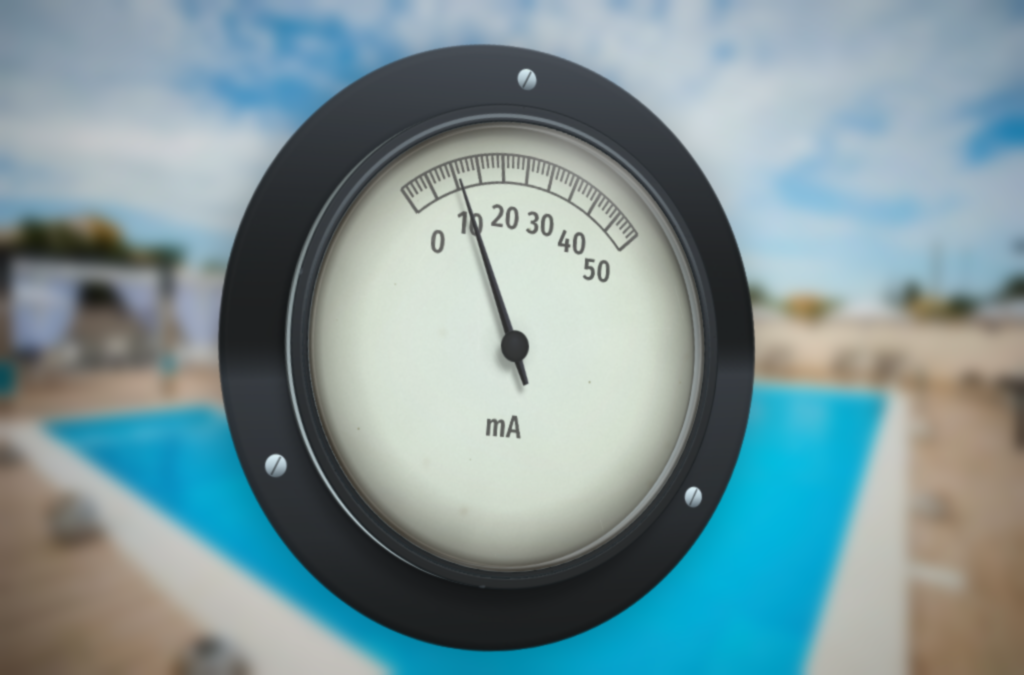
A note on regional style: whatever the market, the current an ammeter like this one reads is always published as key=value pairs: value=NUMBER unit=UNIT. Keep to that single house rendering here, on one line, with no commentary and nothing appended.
value=10 unit=mA
